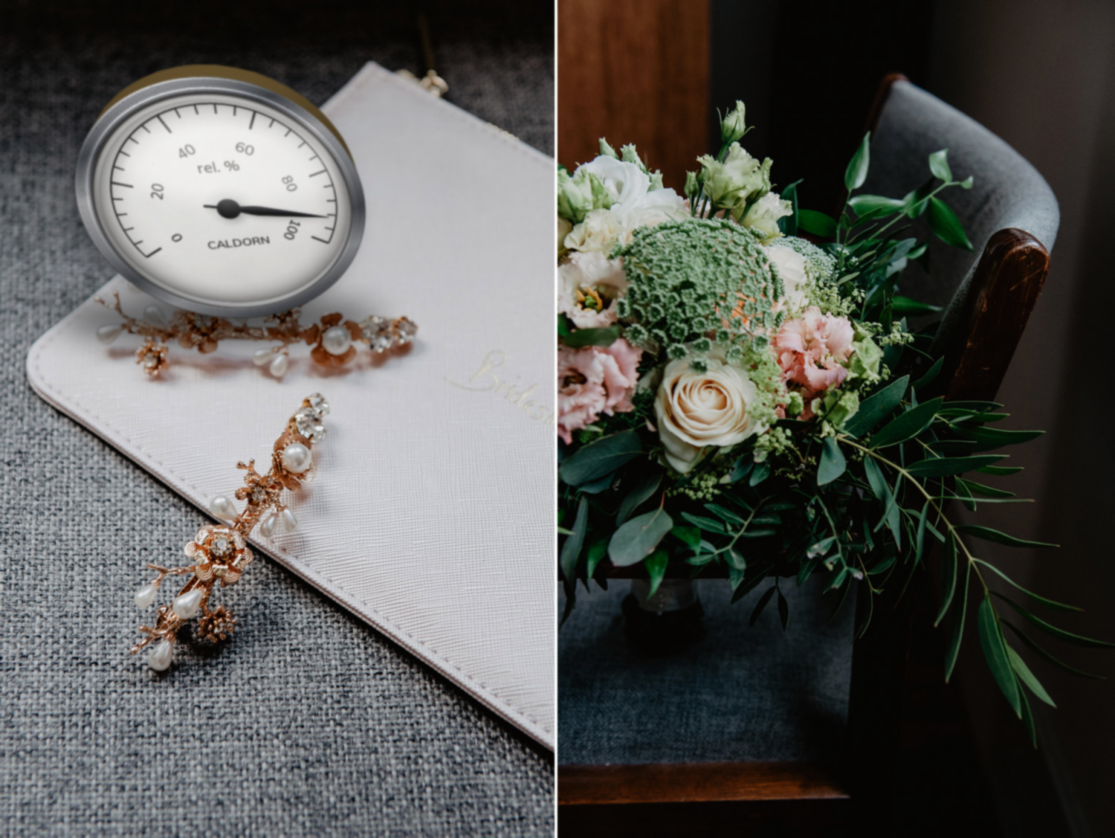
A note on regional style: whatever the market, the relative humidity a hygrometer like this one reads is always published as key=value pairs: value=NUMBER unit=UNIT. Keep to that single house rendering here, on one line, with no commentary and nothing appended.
value=92 unit=%
